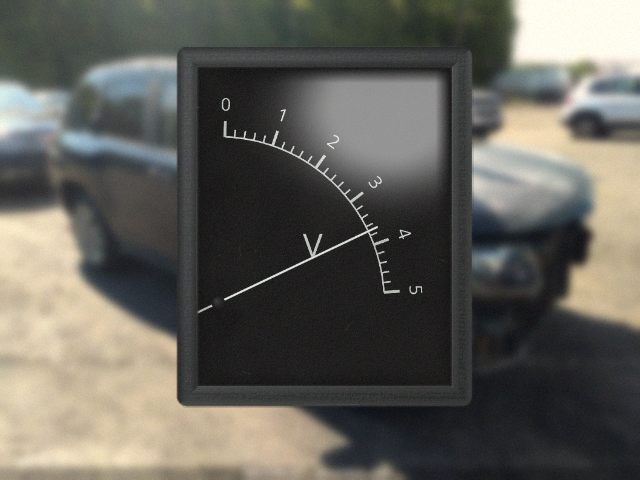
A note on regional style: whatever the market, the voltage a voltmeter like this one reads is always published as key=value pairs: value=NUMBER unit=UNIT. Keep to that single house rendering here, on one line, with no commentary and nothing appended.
value=3.7 unit=V
